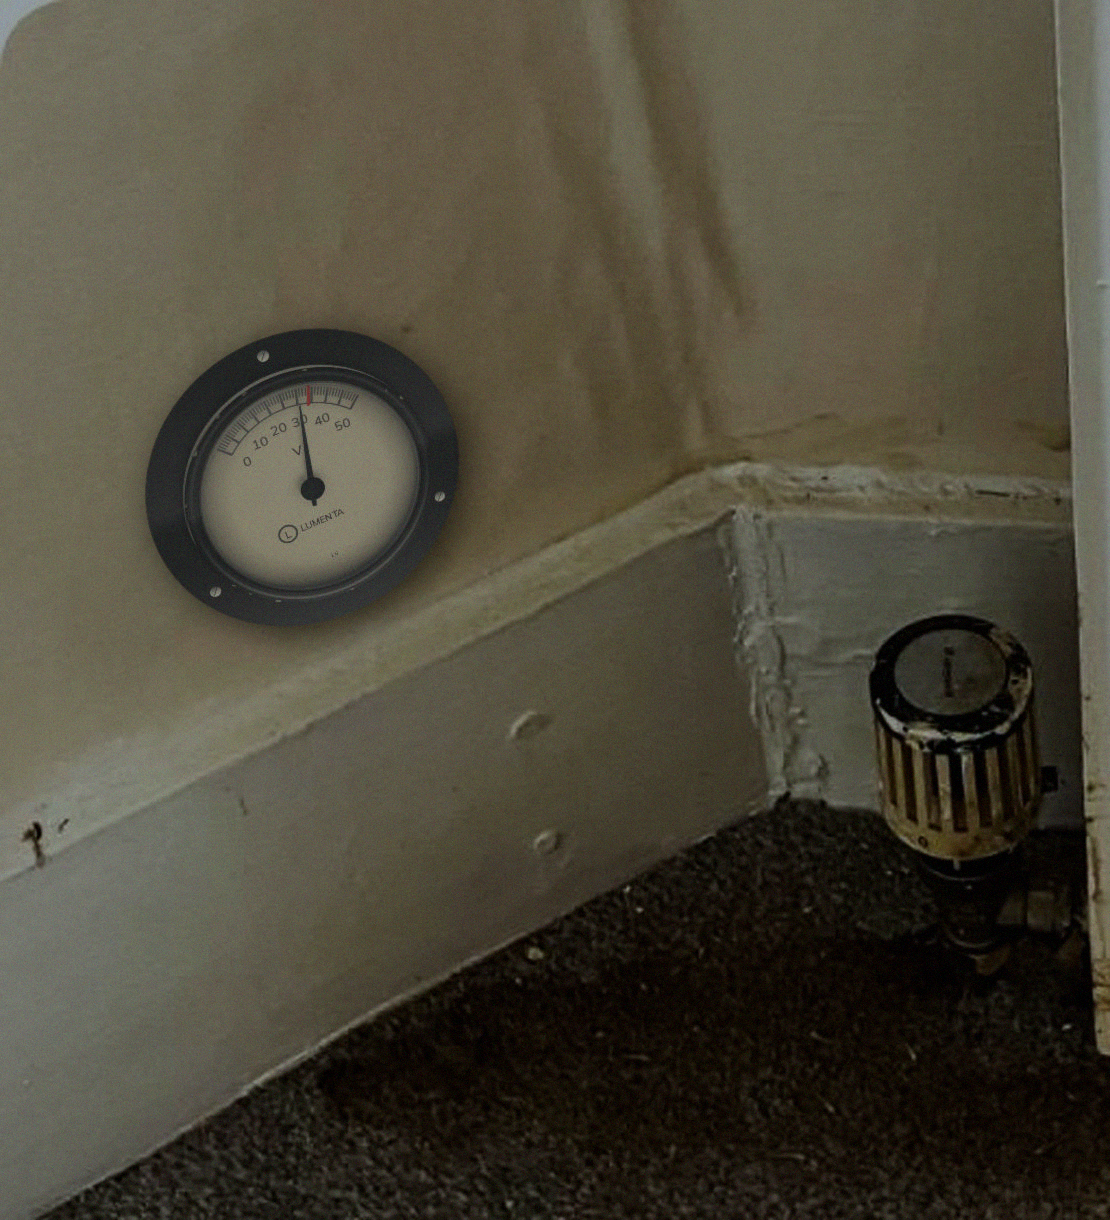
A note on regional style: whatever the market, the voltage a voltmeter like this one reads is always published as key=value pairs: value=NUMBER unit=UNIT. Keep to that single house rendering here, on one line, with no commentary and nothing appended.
value=30 unit=V
